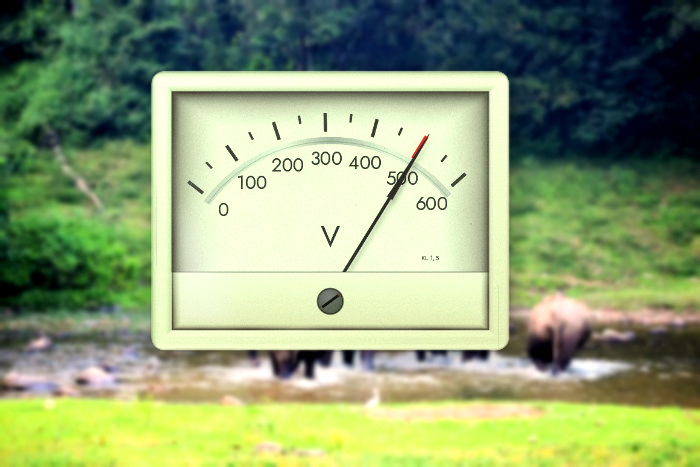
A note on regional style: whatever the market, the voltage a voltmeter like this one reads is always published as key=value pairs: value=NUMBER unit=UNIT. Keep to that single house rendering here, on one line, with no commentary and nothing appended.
value=500 unit=V
